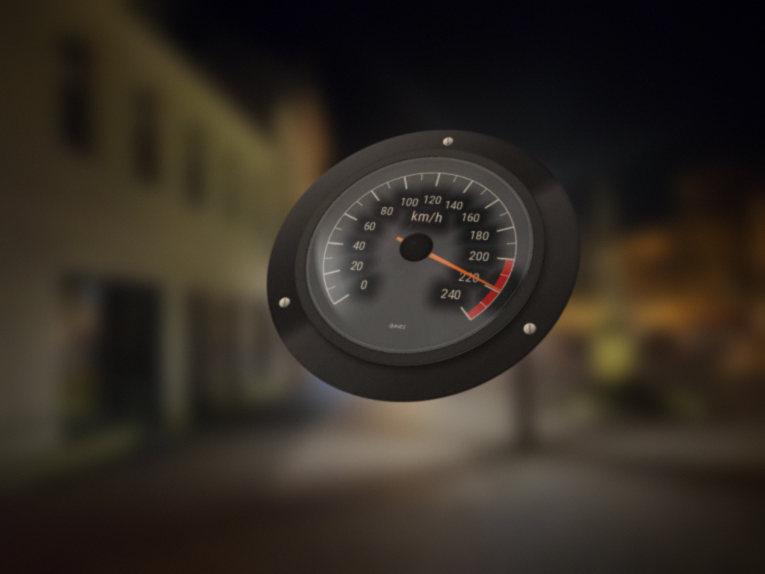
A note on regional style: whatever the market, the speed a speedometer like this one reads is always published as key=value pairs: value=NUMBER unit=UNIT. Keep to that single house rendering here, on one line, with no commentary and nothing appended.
value=220 unit=km/h
